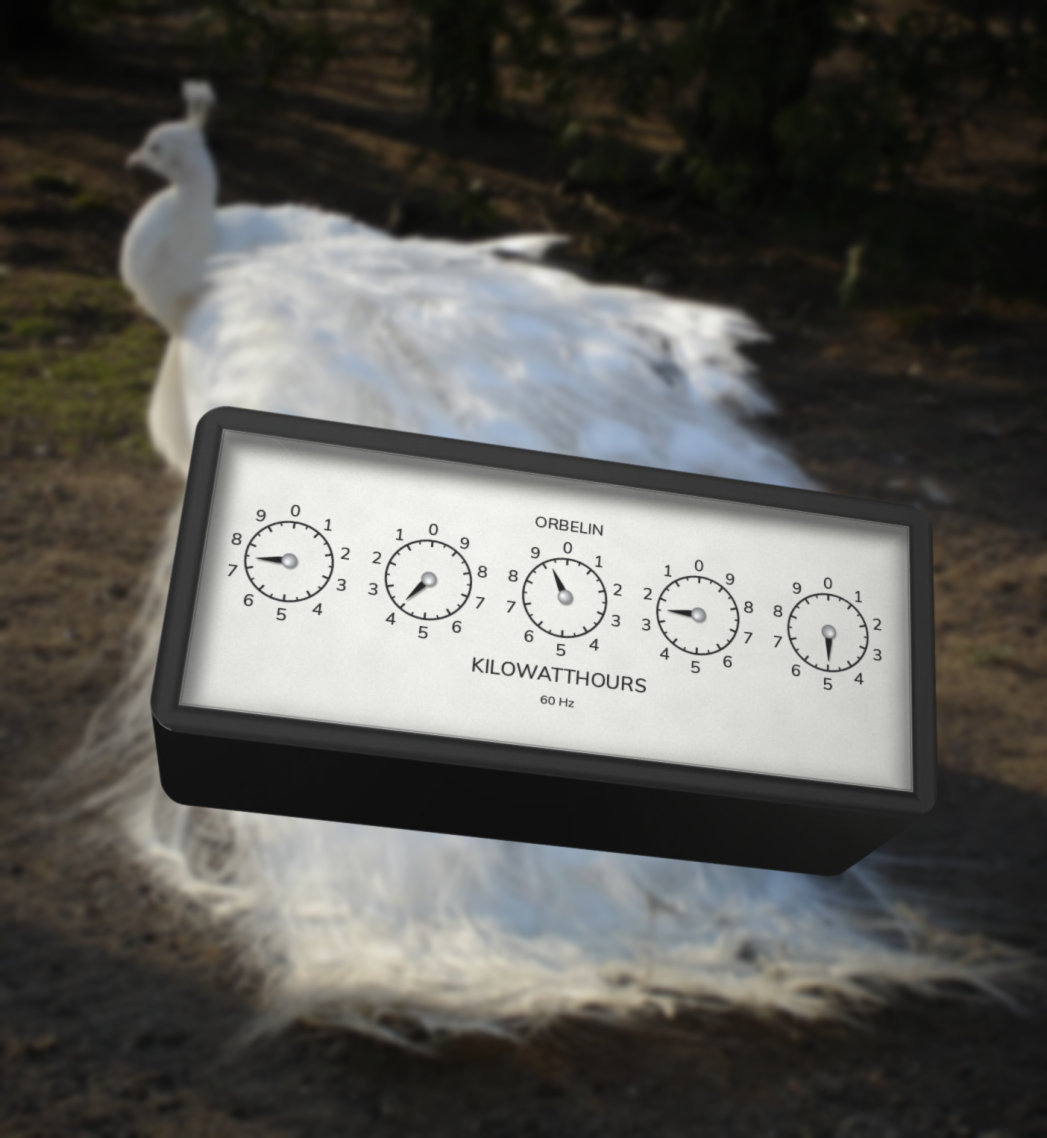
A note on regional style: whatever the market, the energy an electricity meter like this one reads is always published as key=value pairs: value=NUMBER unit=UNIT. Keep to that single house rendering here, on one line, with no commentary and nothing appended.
value=73925 unit=kWh
